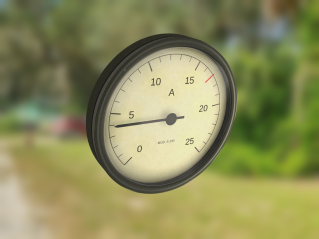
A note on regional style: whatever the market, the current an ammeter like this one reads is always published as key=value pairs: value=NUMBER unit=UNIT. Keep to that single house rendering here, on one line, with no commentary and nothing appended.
value=4 unit=A
